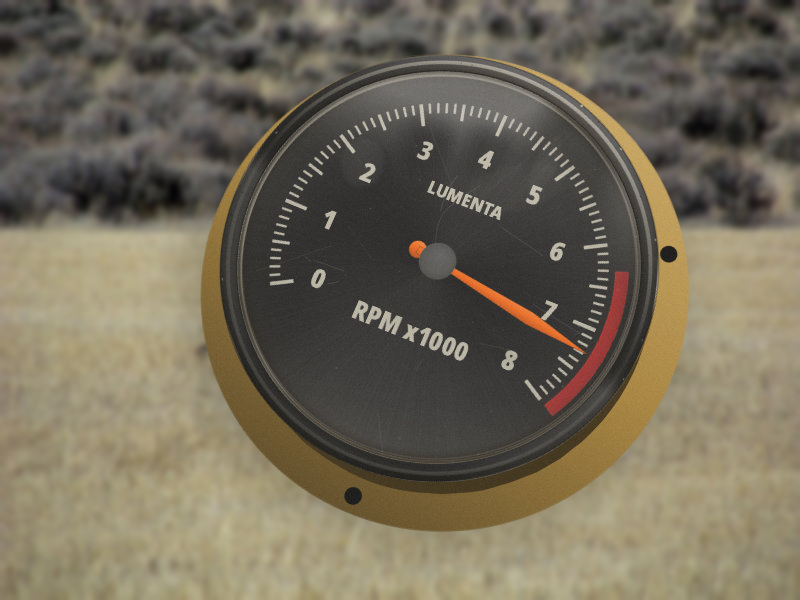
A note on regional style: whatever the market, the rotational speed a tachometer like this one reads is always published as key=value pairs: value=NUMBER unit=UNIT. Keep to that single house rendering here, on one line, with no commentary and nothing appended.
value=7300 unit=rpm
